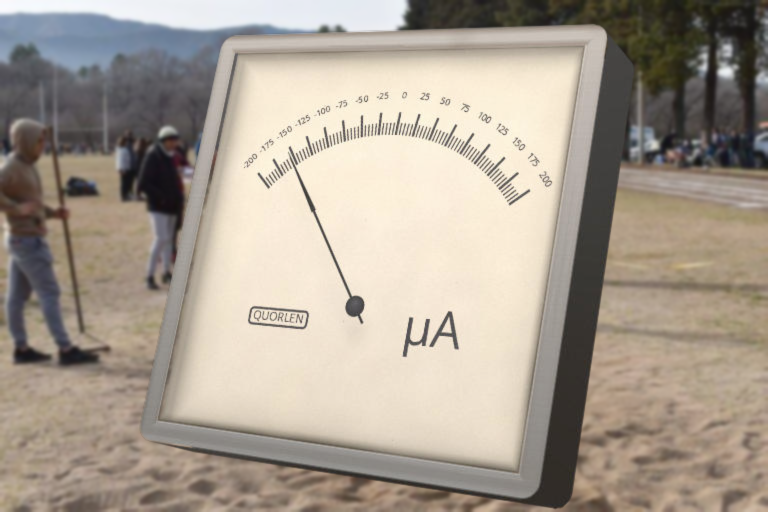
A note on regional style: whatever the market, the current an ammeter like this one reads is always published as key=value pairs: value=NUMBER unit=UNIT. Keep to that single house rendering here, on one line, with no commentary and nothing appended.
value=-150 unit=µA
